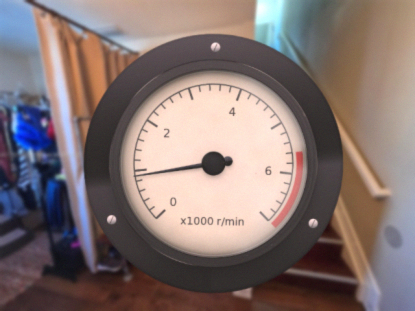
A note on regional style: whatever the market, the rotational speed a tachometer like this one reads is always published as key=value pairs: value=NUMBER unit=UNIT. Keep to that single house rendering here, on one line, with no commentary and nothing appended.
value=900 unit=rpm
